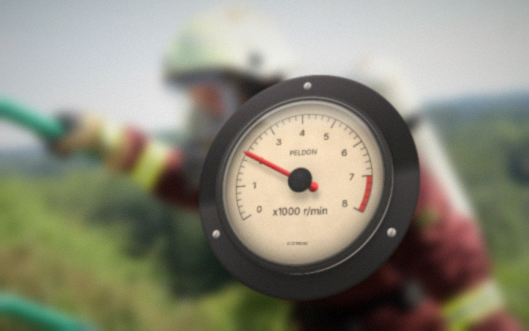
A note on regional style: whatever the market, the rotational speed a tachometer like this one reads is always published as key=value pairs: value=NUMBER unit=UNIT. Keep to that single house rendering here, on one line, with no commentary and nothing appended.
value=2000 unit=rpm
